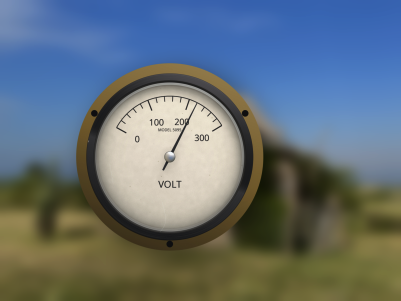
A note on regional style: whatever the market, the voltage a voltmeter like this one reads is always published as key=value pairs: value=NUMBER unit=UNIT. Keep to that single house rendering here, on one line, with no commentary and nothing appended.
value=220 unit=V
